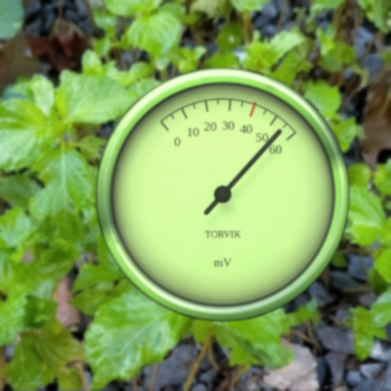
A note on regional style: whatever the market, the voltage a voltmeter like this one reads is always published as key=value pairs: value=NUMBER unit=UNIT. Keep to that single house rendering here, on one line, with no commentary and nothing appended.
value=55 unit=mV
